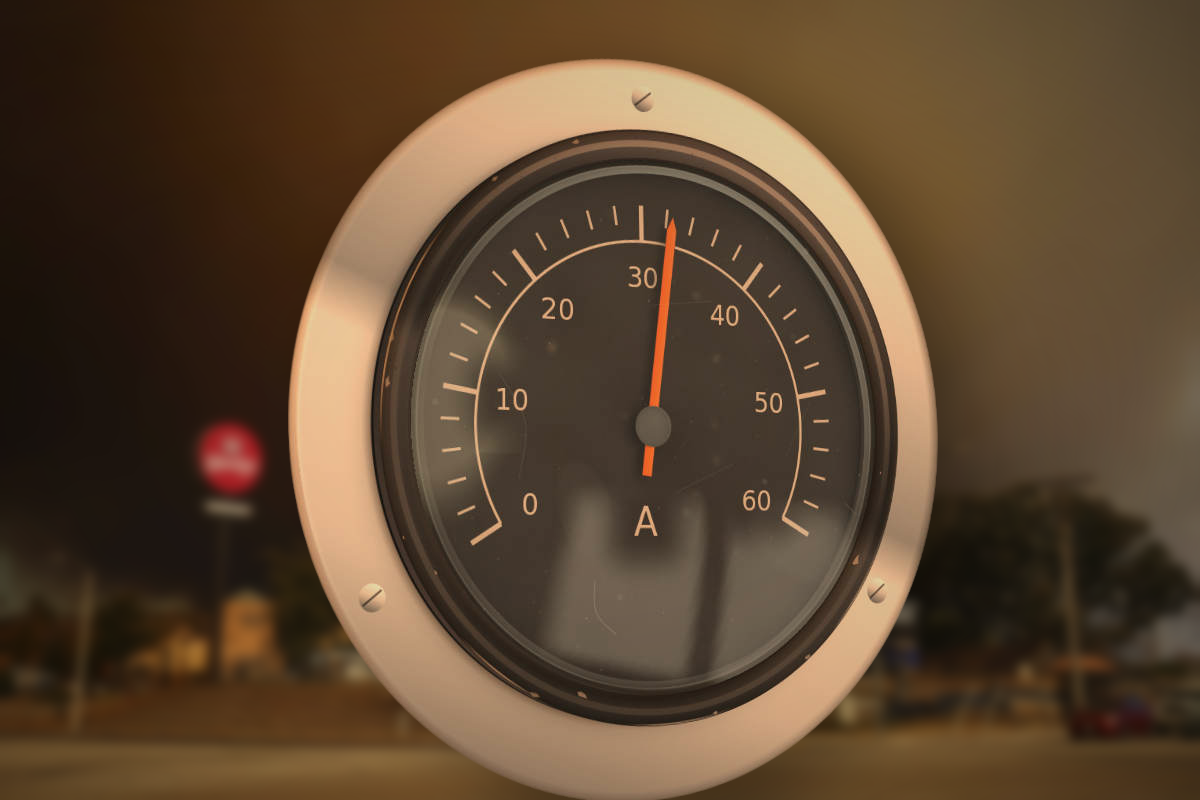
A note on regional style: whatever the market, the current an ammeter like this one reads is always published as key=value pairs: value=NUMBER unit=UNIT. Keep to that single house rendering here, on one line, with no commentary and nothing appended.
value=32 unit=A
